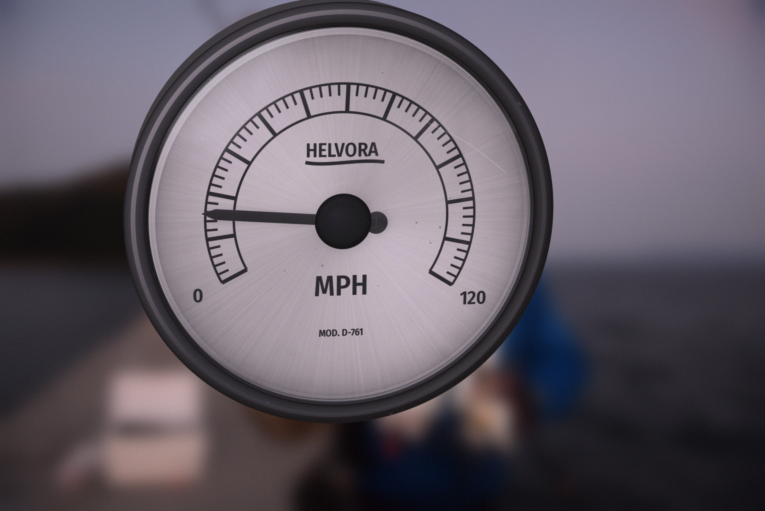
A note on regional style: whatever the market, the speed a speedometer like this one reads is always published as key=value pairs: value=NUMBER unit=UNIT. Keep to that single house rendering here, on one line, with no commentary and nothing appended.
value=16 unit=mph
